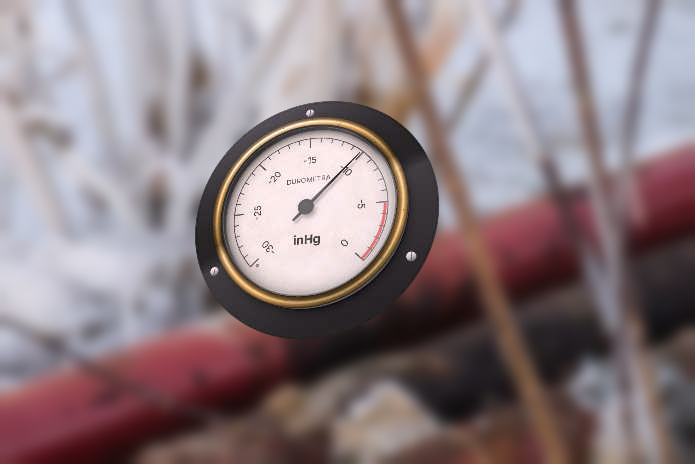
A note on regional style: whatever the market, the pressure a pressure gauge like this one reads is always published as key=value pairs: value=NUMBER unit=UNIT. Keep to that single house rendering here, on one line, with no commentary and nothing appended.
value=-10 unit=inHg
